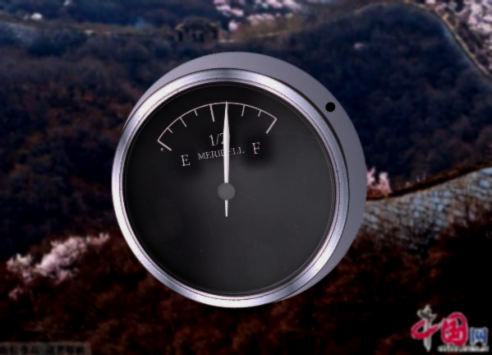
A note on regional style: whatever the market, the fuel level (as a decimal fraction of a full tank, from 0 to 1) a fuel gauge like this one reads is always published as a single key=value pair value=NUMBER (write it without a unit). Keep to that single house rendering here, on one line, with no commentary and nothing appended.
value=0.625
